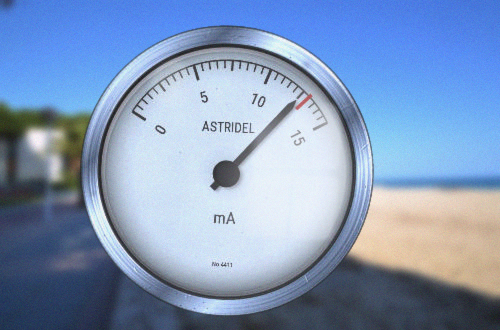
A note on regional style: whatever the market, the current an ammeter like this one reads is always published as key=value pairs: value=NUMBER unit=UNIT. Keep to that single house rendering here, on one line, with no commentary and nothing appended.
value=12.5 unit=mA
